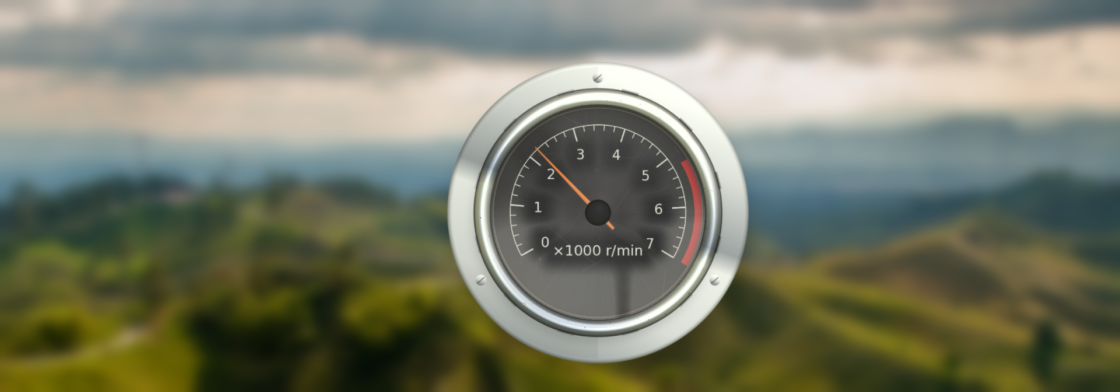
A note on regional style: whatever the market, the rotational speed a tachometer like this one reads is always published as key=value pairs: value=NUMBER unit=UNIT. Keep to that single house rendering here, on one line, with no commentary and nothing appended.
value=2200 unit=rpm
